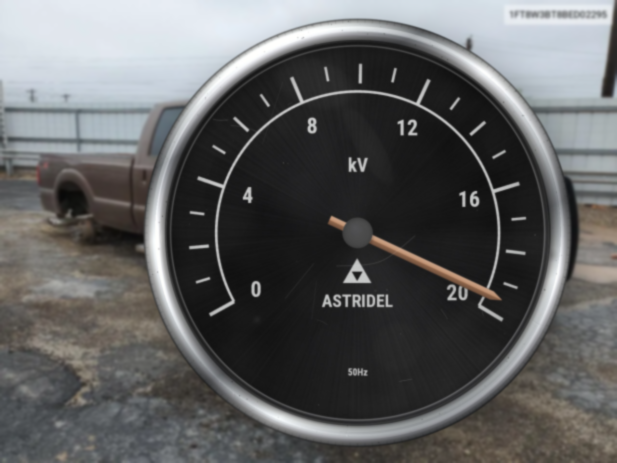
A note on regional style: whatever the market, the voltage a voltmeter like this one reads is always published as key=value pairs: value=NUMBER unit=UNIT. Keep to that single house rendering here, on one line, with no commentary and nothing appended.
value=19.5 unit=kV
